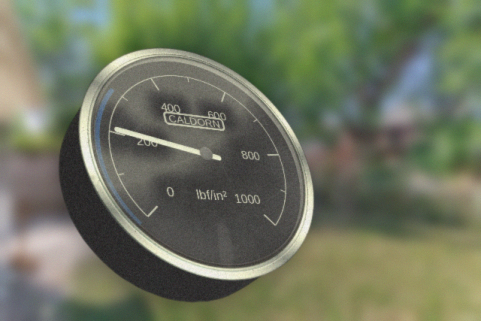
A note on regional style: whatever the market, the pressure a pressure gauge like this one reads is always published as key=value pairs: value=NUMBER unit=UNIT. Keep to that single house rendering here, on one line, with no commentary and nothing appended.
value=200 unit=psi
